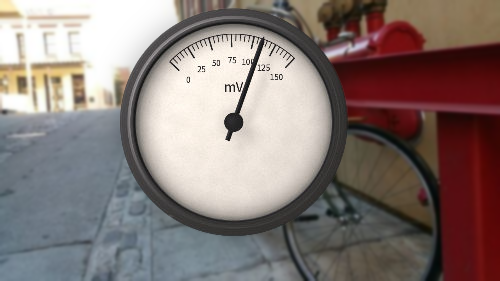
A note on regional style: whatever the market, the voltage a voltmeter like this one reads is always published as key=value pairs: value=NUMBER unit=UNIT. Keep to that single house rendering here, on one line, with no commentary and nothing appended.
value=110 unit=mV
